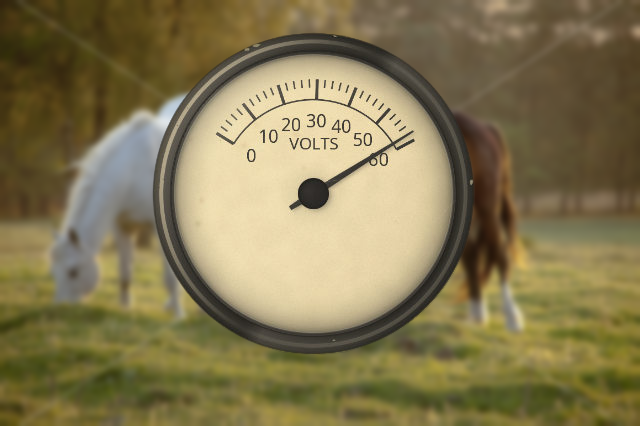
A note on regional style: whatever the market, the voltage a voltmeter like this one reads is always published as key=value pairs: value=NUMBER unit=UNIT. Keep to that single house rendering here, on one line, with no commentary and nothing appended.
value=58 unit=V
